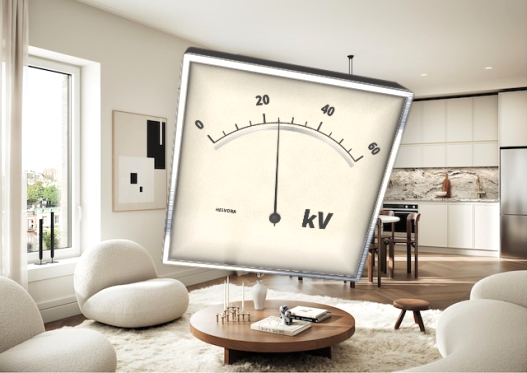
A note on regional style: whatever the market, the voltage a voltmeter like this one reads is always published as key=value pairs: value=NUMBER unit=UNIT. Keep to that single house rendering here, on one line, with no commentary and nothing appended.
value=25 unit=kV
